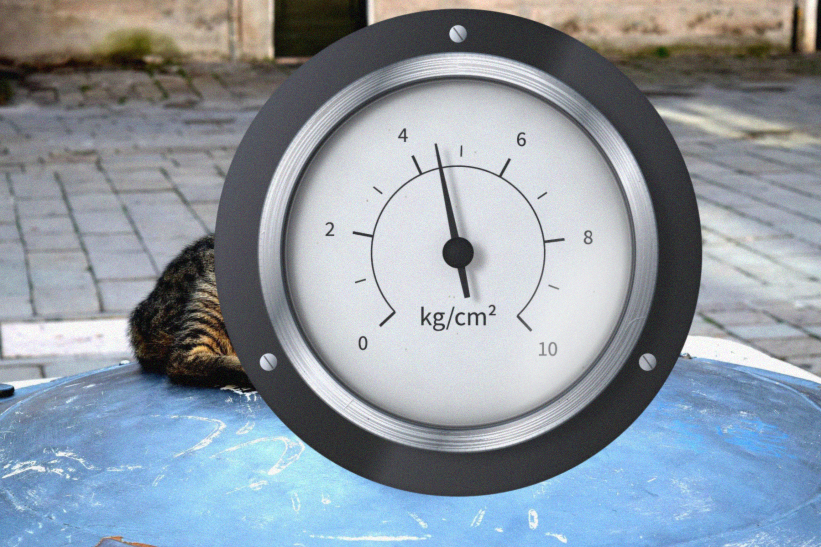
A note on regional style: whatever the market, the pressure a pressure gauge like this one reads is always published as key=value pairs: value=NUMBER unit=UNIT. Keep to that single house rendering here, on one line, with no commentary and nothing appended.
value=4.5 unit=kg/cm²
